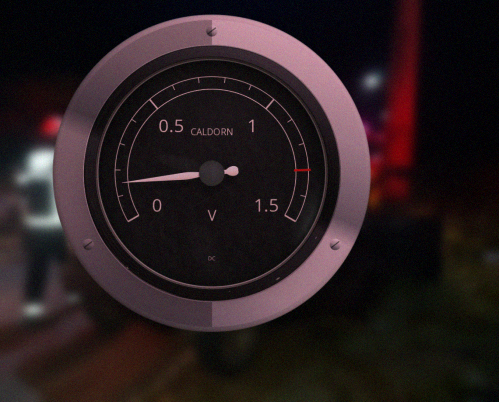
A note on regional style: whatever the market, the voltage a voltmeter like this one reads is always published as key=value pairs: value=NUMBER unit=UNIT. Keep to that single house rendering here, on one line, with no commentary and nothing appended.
value=0.15 unit=V
